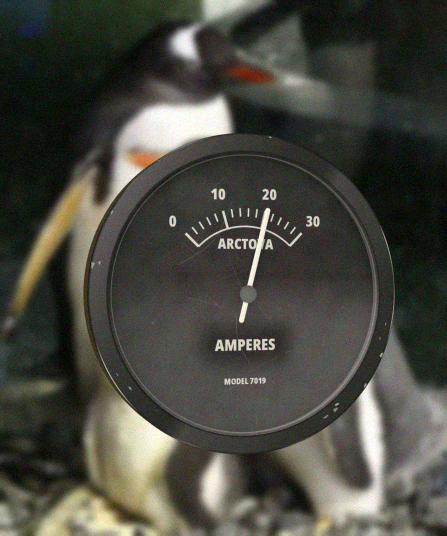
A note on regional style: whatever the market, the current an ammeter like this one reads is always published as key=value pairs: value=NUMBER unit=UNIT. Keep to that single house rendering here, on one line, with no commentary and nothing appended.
value=20 unit=A
